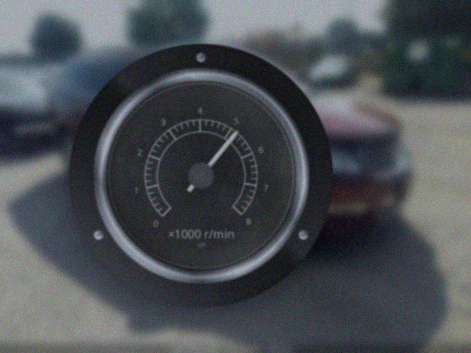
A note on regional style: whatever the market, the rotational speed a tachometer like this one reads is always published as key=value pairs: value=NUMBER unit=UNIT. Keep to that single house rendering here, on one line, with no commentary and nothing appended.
value=5200 unit=rpm
